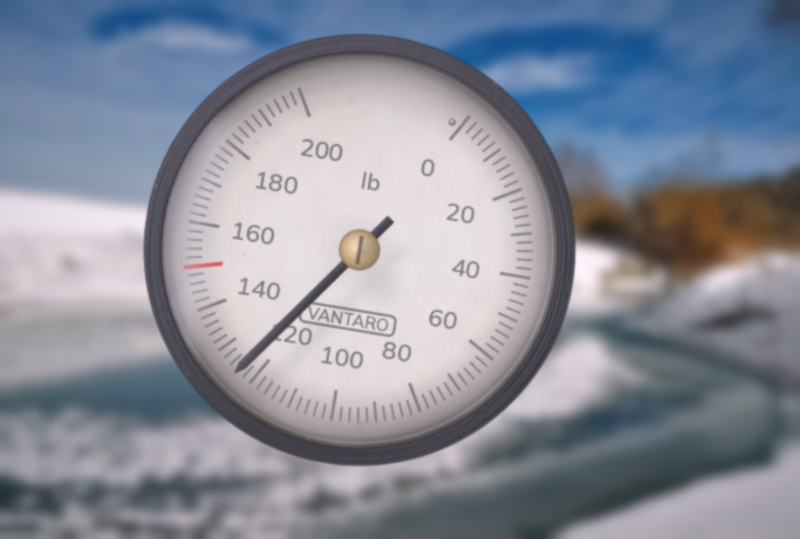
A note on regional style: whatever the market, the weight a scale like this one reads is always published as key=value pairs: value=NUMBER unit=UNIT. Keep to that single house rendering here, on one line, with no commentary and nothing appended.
value=124 unit=lb
